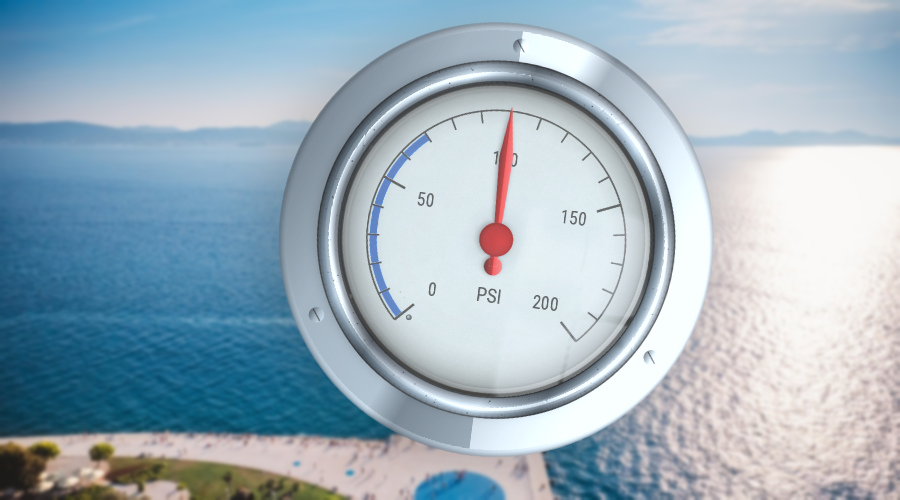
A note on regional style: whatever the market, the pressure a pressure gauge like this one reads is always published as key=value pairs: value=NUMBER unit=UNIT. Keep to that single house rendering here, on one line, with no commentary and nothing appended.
value=100 unit=psi
